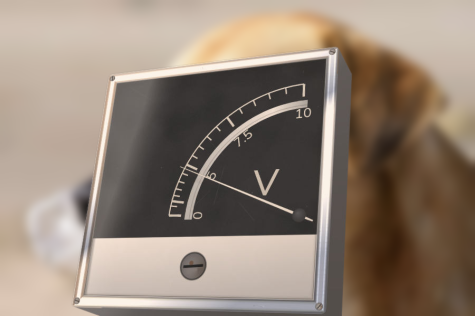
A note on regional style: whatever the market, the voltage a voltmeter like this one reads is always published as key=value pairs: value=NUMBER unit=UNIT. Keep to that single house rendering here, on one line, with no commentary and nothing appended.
value=4.75 unit=V
